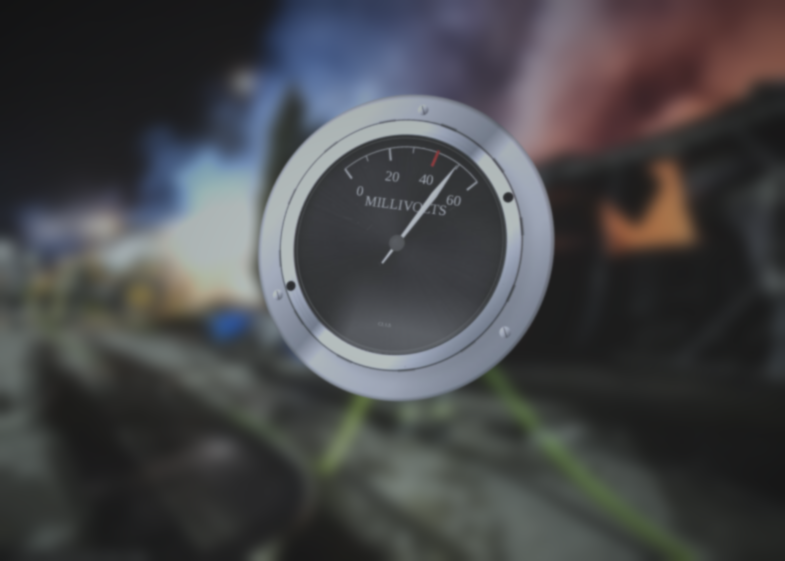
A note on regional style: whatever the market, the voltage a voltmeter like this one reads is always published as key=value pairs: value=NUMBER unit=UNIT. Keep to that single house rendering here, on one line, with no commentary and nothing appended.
value=50 unit=mV
